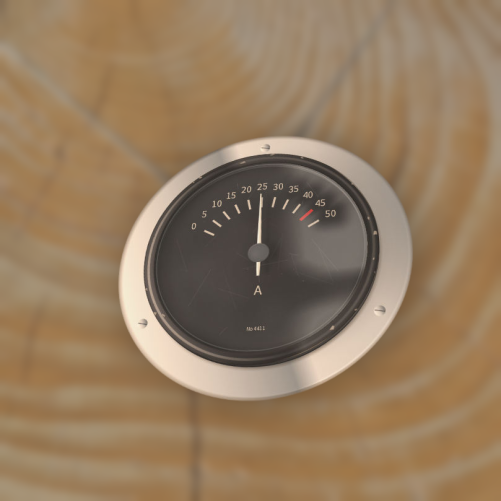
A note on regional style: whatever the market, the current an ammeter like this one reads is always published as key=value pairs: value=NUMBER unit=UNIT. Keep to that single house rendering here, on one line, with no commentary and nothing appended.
value=25 unit=A
